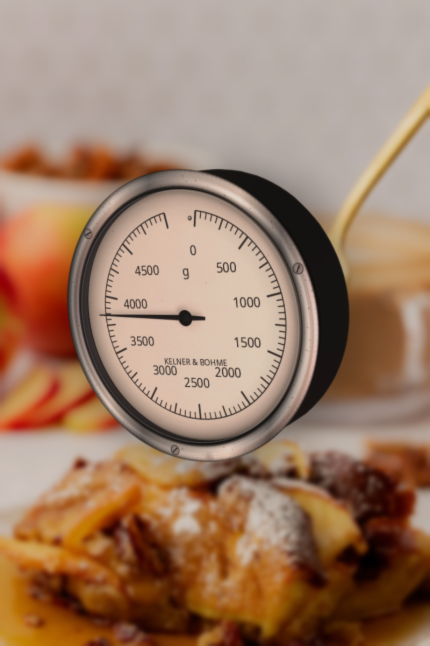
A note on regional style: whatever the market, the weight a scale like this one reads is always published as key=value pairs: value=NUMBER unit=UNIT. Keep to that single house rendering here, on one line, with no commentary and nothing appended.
value=3850 unit=g
